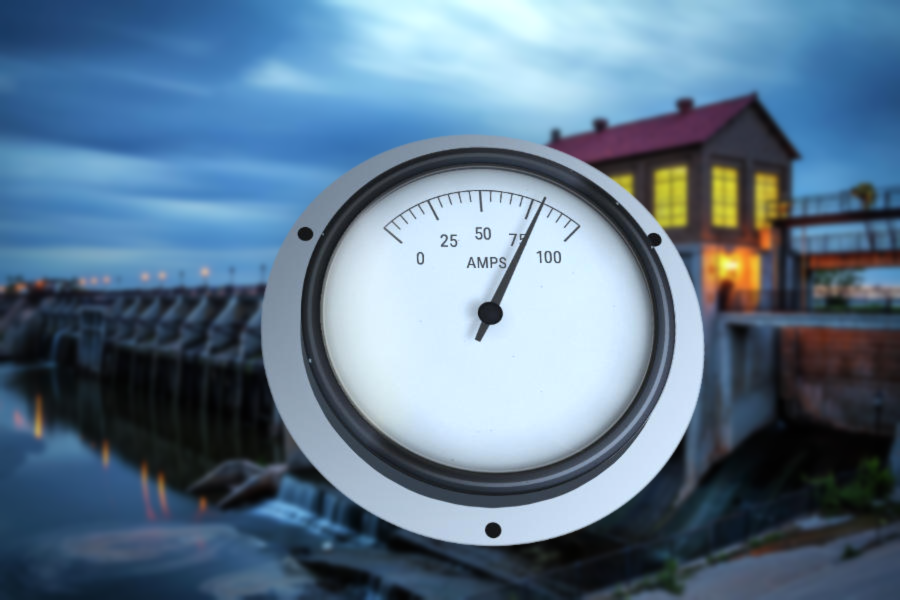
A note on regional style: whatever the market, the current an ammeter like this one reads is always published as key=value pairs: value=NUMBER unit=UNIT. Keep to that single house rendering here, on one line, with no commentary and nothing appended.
value=80 unit=A
